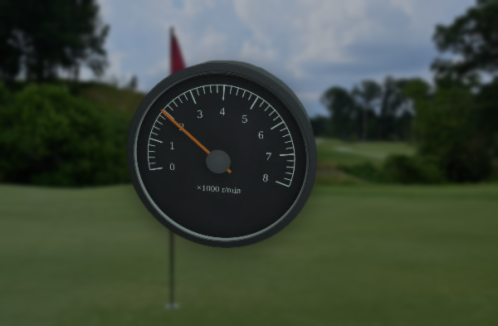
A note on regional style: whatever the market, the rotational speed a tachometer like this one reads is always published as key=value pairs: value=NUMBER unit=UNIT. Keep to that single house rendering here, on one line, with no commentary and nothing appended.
value=2000 unit=rpm
